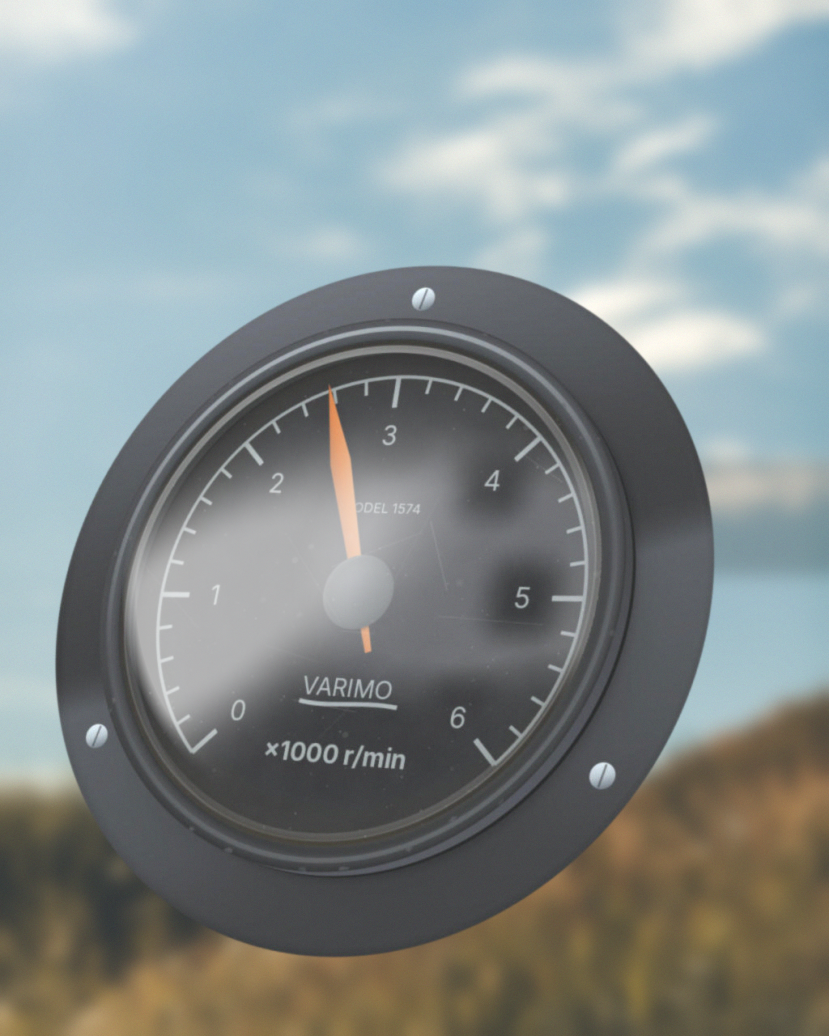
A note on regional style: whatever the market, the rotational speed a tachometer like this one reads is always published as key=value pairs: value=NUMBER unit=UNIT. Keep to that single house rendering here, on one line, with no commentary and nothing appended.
value=2600 unit=rpm
